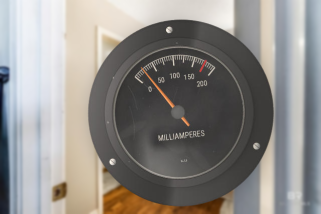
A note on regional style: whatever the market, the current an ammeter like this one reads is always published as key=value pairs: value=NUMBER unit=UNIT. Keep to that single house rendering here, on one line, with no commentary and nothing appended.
value=25 unit=mA
